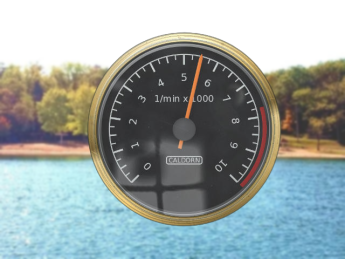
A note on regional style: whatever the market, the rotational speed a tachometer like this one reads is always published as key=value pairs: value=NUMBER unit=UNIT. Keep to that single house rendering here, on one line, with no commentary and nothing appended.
value=5500 unit=rpm
